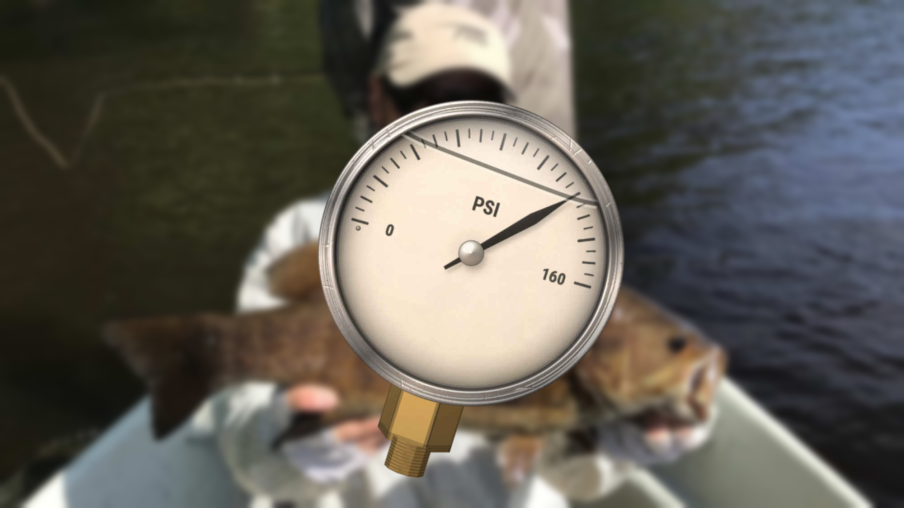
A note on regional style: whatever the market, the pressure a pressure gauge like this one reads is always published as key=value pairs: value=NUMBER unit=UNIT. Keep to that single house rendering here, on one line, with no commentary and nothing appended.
value=120 unit=psi
